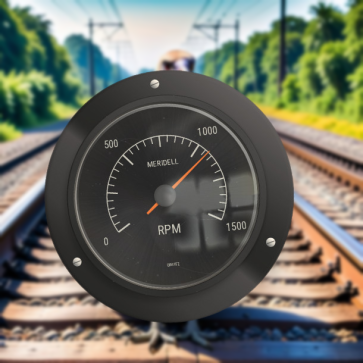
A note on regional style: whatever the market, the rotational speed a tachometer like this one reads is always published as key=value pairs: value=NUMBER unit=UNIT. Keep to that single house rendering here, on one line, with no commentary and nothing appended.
value=1075 unit=rpm
